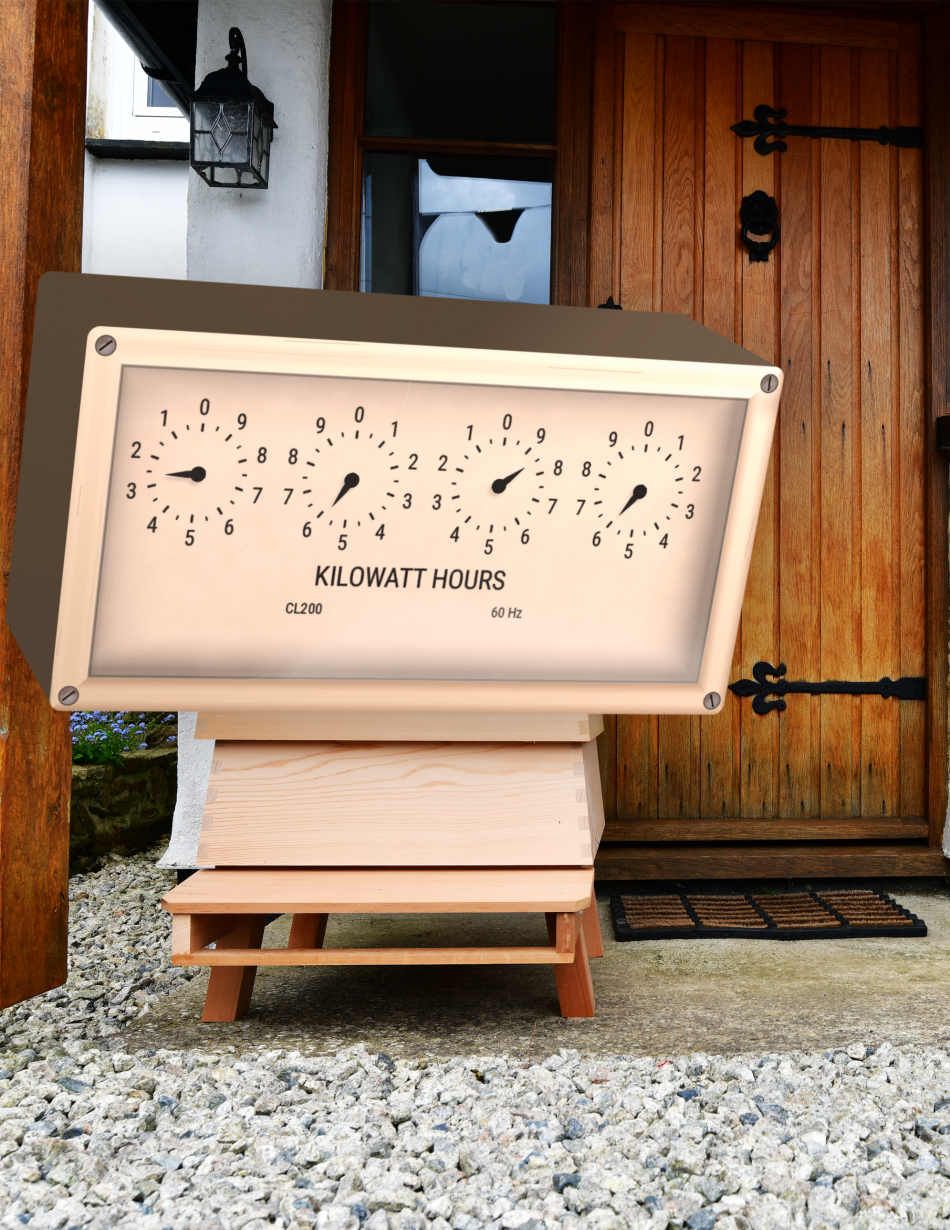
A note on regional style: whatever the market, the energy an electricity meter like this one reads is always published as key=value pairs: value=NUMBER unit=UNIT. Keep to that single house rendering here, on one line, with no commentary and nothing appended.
value=2586 unit=kWh
